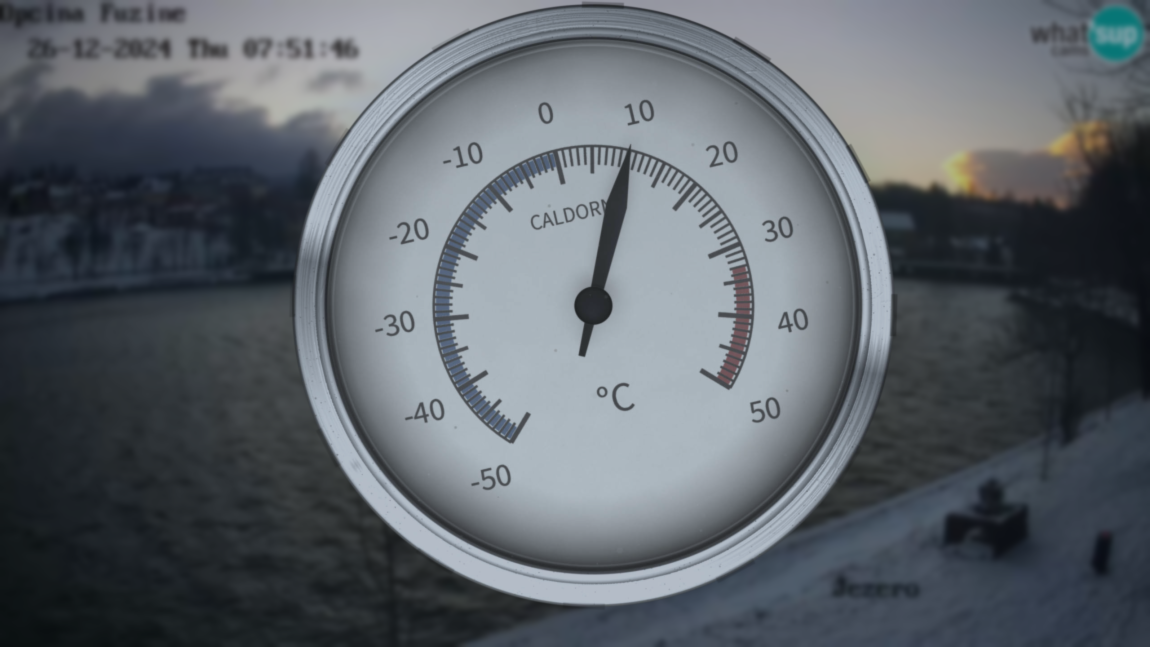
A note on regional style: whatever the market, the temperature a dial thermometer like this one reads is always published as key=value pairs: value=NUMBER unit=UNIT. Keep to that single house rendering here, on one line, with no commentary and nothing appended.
value=10 unit=°C
